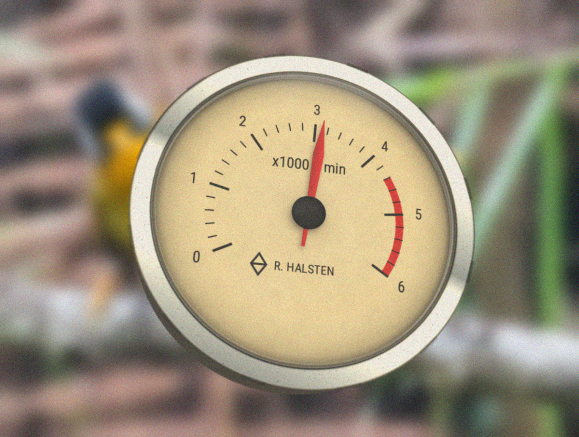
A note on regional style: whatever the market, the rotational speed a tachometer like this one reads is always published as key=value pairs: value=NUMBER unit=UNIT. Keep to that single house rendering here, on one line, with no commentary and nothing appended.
value=3100 unit=rpm
